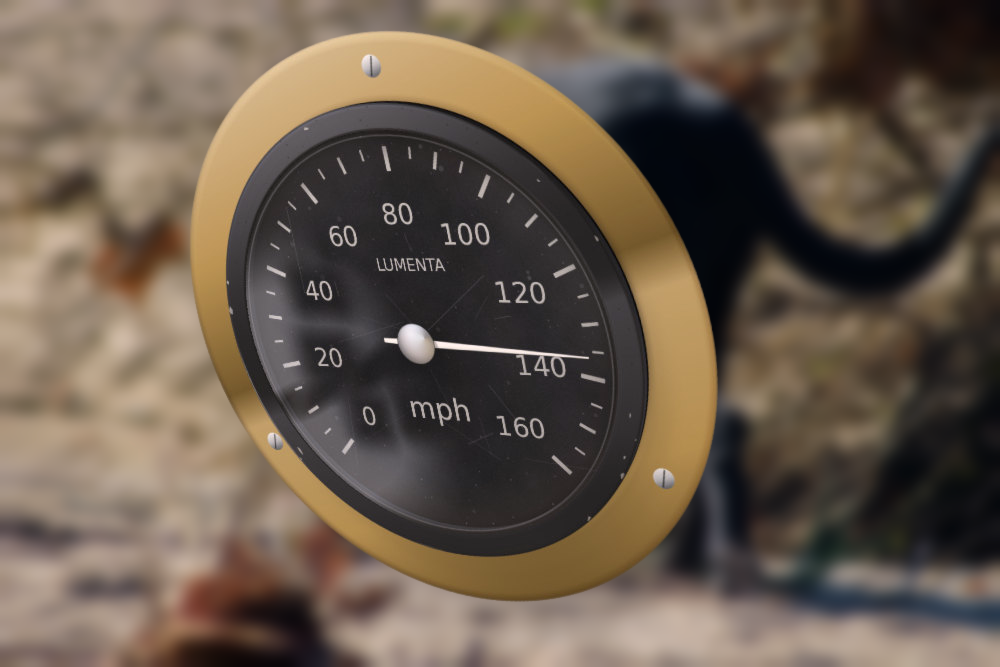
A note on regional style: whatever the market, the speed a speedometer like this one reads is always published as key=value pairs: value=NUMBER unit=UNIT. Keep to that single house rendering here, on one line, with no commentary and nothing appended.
value=135 unit=mph
